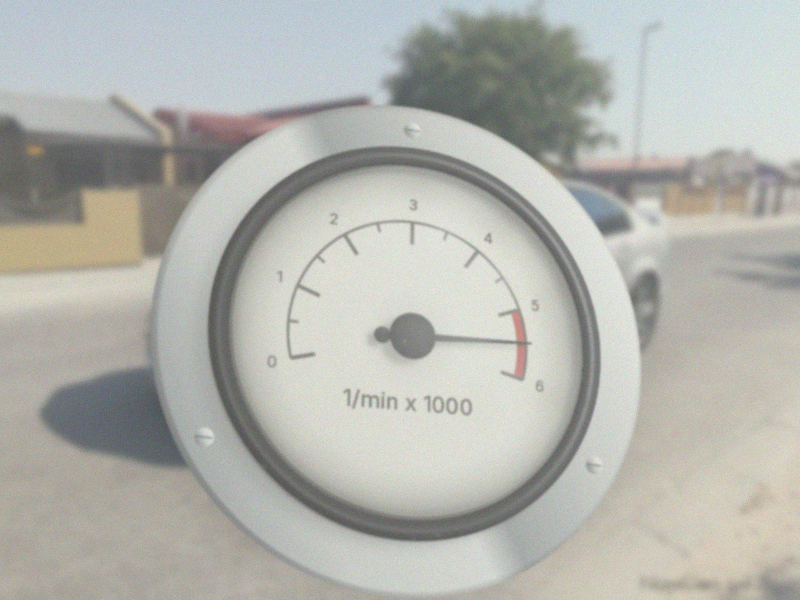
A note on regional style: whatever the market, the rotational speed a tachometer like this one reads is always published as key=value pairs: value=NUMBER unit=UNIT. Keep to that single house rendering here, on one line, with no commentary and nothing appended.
value=5500 unit=rpm
